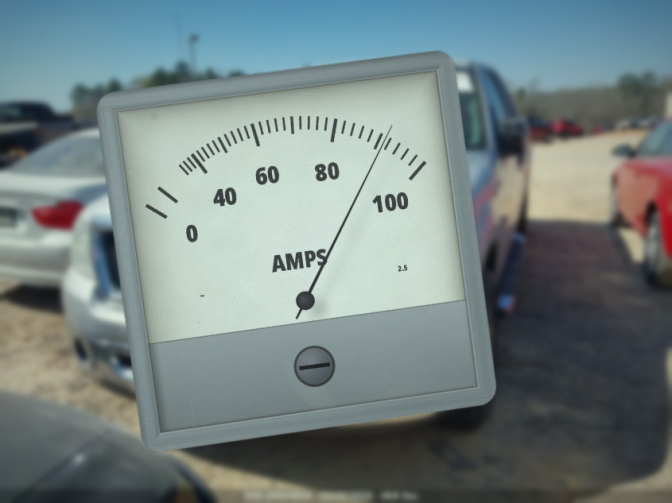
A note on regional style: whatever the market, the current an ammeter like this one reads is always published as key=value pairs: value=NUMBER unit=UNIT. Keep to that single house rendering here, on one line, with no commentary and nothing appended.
value=91 unit=A
